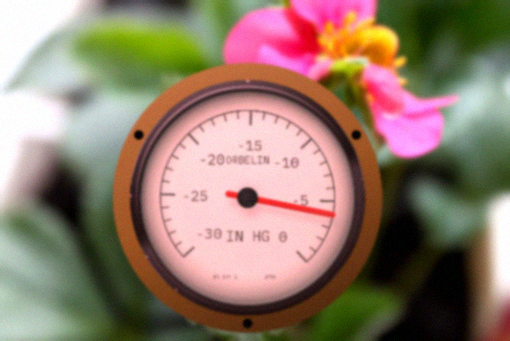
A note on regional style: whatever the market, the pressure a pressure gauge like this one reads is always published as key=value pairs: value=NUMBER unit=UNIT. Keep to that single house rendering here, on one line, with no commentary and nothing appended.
value=-4 unit=inHg
